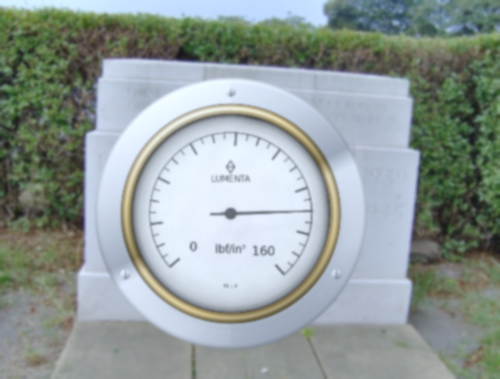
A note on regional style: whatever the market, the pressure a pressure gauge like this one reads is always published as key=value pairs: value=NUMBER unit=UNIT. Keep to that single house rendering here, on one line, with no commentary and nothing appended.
value=130 unit=psi
